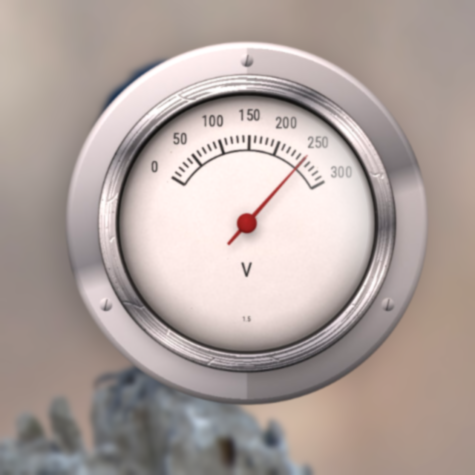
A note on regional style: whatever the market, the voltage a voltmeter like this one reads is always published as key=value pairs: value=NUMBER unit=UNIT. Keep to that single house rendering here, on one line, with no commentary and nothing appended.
value=250 unit=V
